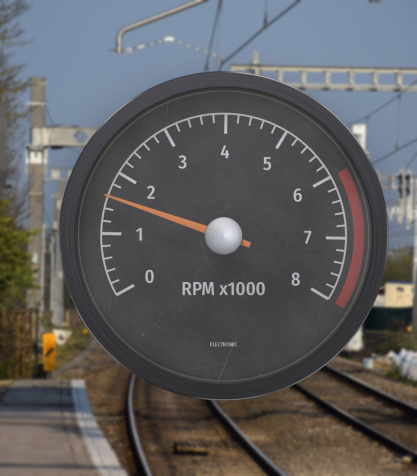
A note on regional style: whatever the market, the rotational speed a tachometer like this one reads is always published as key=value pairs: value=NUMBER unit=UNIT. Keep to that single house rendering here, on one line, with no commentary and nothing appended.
value=1600 unit=rpm
